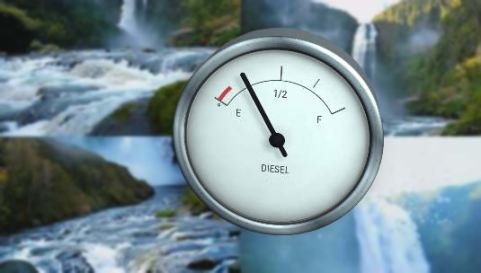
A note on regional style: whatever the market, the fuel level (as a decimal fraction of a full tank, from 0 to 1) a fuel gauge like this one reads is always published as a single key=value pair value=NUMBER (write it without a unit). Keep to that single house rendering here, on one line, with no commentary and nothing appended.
value=0.25
